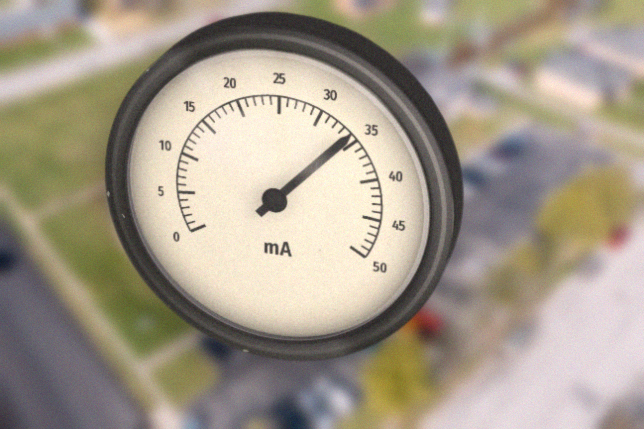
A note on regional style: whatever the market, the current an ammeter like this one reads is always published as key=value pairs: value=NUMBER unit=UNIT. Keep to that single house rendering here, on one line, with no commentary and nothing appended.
value=34 unit=mA
